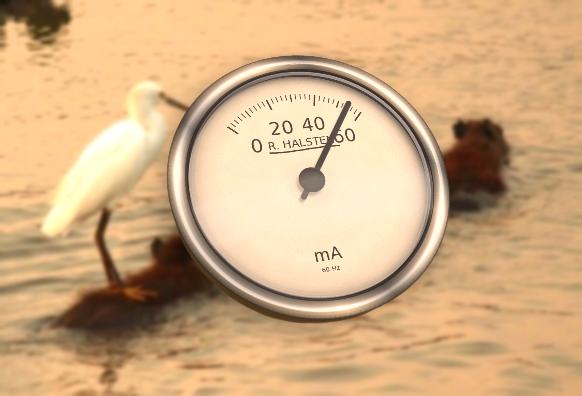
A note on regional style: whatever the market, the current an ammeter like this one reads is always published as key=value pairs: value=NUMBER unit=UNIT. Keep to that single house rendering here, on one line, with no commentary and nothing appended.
value=54 unit=mA
